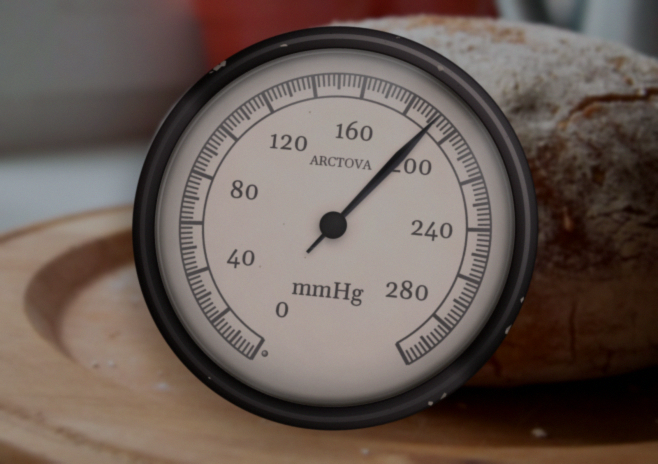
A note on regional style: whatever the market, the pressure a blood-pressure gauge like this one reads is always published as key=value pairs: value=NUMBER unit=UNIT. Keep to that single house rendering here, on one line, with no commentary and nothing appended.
value=192 unit=mmHg
